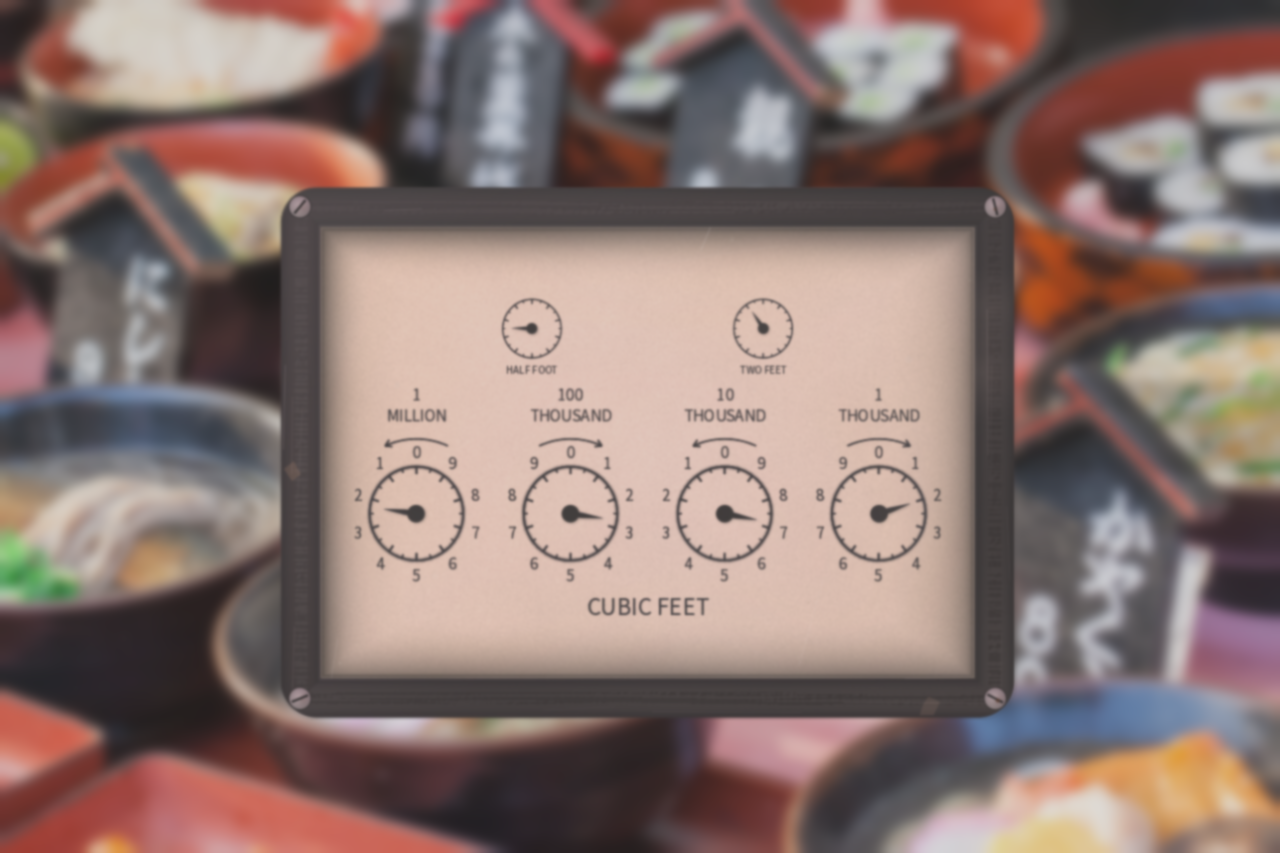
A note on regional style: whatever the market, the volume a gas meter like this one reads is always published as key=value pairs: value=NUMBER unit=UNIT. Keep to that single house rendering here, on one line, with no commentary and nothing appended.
value=227200 unit=ft³
